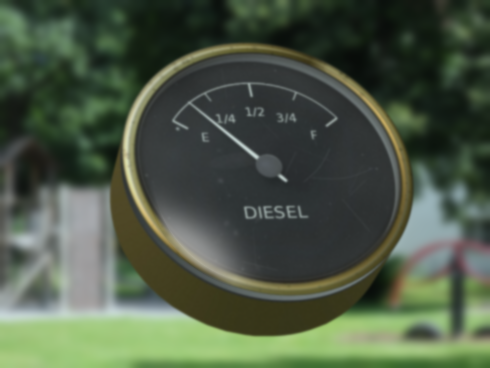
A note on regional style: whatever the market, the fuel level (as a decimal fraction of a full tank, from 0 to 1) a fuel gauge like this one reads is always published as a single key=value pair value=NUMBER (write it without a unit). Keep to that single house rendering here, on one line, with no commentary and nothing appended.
value=0.125
